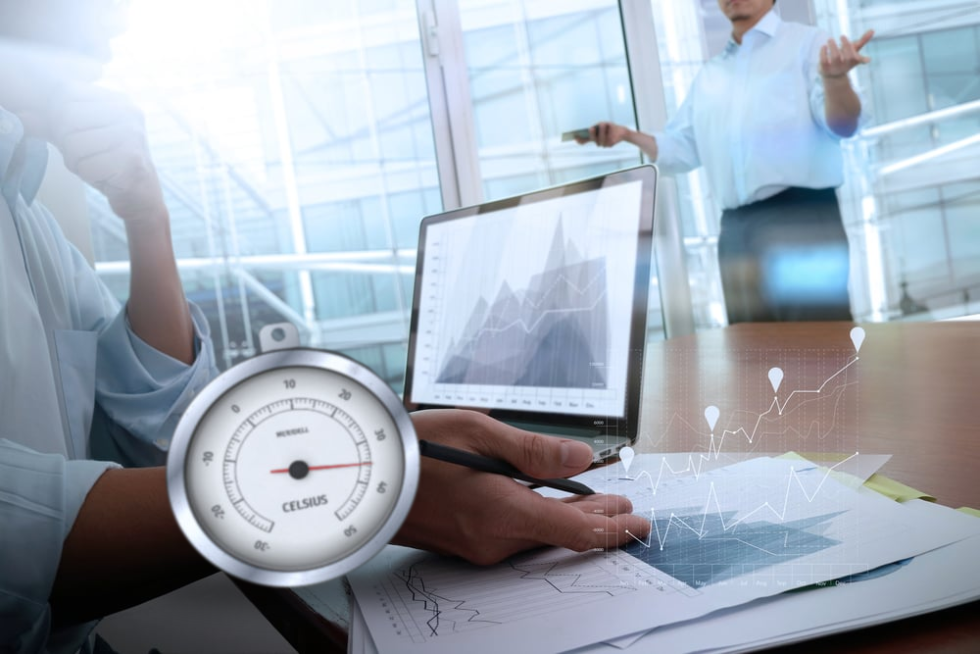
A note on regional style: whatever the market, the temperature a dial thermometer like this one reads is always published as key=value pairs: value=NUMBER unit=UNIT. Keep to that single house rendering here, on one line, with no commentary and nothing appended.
value=35 unit=°C
